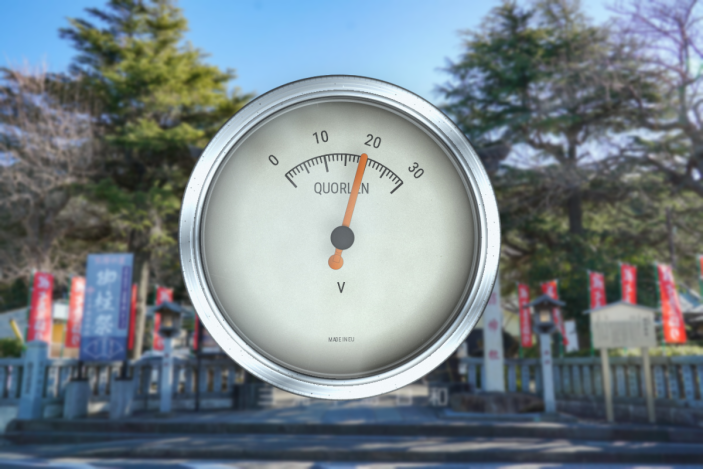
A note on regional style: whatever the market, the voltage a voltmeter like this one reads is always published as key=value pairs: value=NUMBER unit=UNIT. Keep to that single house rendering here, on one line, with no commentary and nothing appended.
value=19 unit=V
